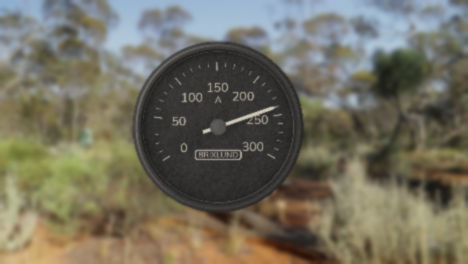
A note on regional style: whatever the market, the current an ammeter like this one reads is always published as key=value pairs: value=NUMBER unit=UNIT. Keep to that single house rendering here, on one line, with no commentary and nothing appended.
value=240 unit=A
